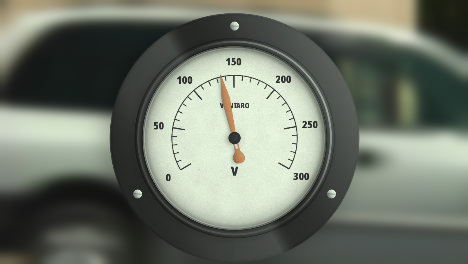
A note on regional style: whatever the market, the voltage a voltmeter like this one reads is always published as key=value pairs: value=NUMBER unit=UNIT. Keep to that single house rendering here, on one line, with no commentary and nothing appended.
value=135 unit=V
